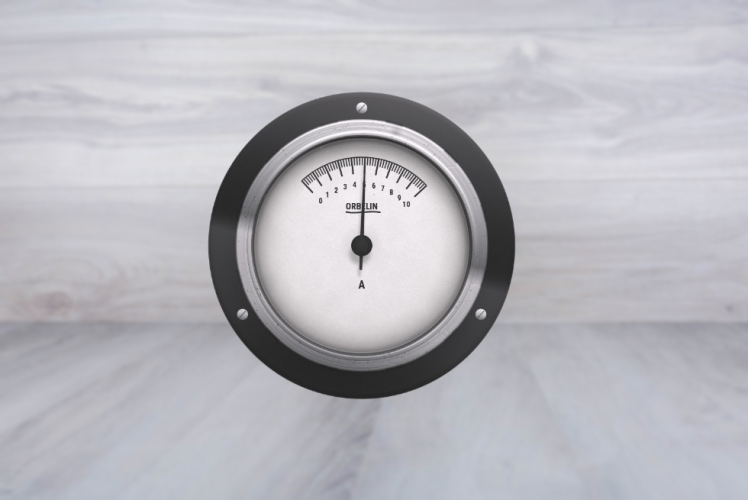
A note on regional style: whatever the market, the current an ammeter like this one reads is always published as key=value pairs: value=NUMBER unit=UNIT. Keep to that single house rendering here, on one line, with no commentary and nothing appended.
value=5 unit=A
